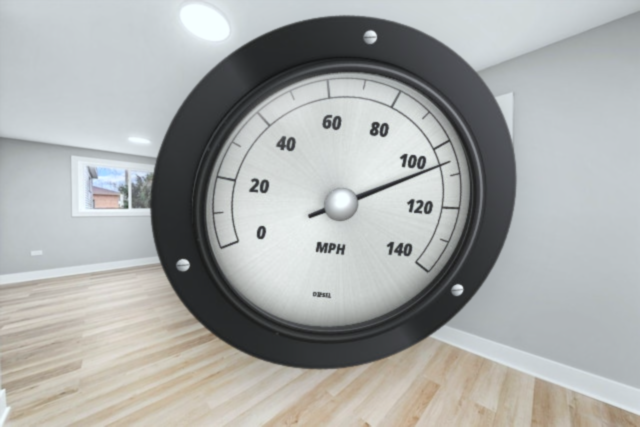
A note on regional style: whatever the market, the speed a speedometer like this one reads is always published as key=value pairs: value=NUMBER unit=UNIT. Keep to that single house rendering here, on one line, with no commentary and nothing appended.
value=105 unit=mph
